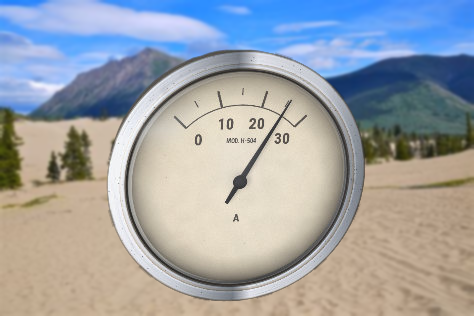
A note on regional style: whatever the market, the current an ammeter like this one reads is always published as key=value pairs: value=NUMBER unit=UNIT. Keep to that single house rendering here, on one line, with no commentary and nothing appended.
value=25 unit=A
